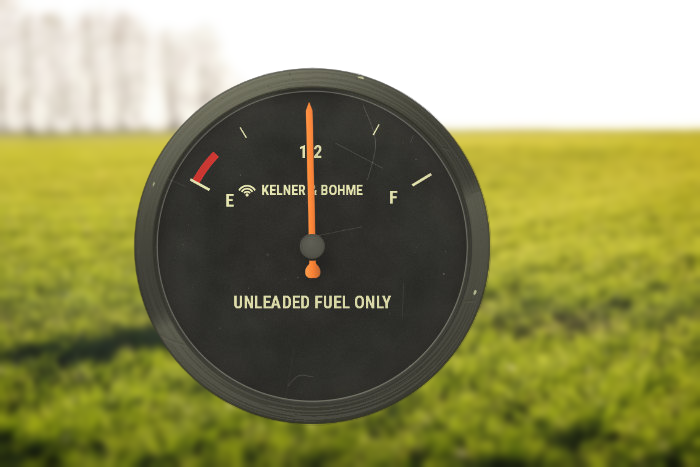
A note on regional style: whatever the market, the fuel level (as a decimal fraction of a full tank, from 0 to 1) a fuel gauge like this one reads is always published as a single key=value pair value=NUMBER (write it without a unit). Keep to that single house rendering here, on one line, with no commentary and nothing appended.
value=0.5
